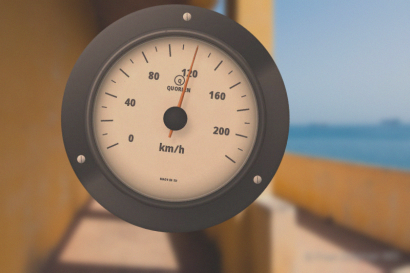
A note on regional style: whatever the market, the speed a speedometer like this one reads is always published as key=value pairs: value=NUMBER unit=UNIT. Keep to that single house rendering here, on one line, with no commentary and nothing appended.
value=120 unit=km/h
